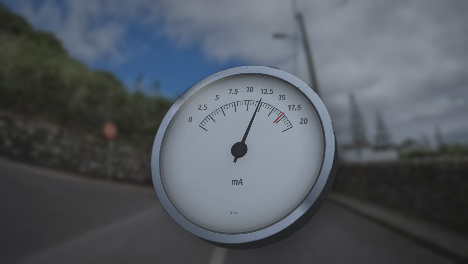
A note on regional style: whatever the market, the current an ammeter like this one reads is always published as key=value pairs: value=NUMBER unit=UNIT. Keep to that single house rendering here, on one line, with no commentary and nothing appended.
value=12.5 unit=mA
